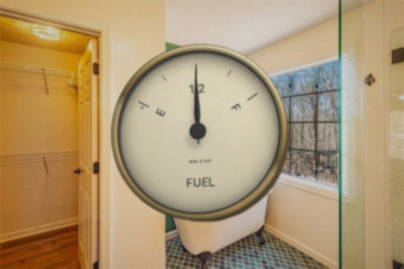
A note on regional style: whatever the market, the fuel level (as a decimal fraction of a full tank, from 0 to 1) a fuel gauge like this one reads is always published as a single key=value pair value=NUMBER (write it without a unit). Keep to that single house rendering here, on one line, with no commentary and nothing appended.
value=0.5
